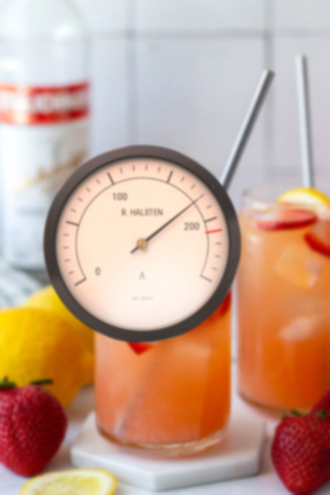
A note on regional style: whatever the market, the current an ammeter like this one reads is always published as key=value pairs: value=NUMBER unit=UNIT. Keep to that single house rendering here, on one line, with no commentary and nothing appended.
value=180 unit=A
